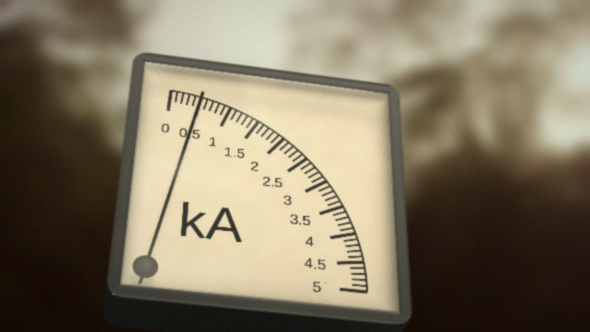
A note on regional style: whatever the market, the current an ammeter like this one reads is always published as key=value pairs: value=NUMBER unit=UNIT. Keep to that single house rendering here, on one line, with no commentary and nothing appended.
value=0.5 unit=kA
